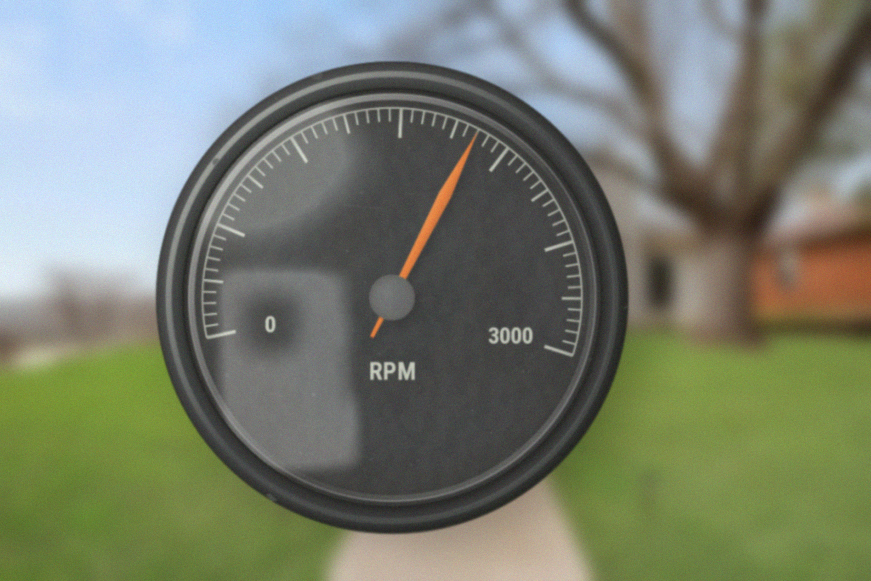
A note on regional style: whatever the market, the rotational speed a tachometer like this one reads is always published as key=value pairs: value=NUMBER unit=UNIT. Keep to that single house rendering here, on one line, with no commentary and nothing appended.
value=1850 unit=rpm
